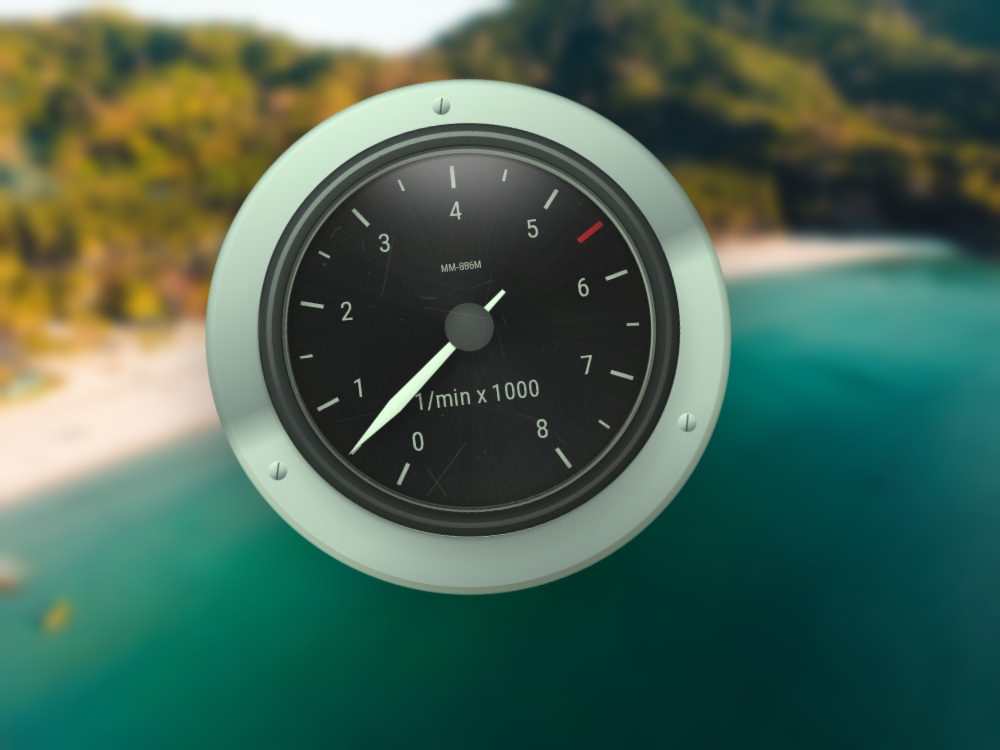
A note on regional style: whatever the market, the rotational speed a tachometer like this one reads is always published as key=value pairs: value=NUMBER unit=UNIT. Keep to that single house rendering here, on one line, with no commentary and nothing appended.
value=500 unit=rpm
